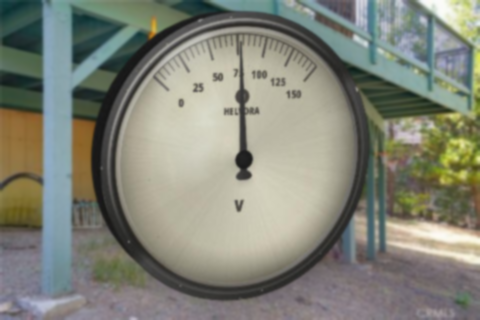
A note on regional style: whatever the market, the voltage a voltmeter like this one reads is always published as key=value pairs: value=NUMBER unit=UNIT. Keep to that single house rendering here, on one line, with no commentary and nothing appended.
value=75 unit=V
